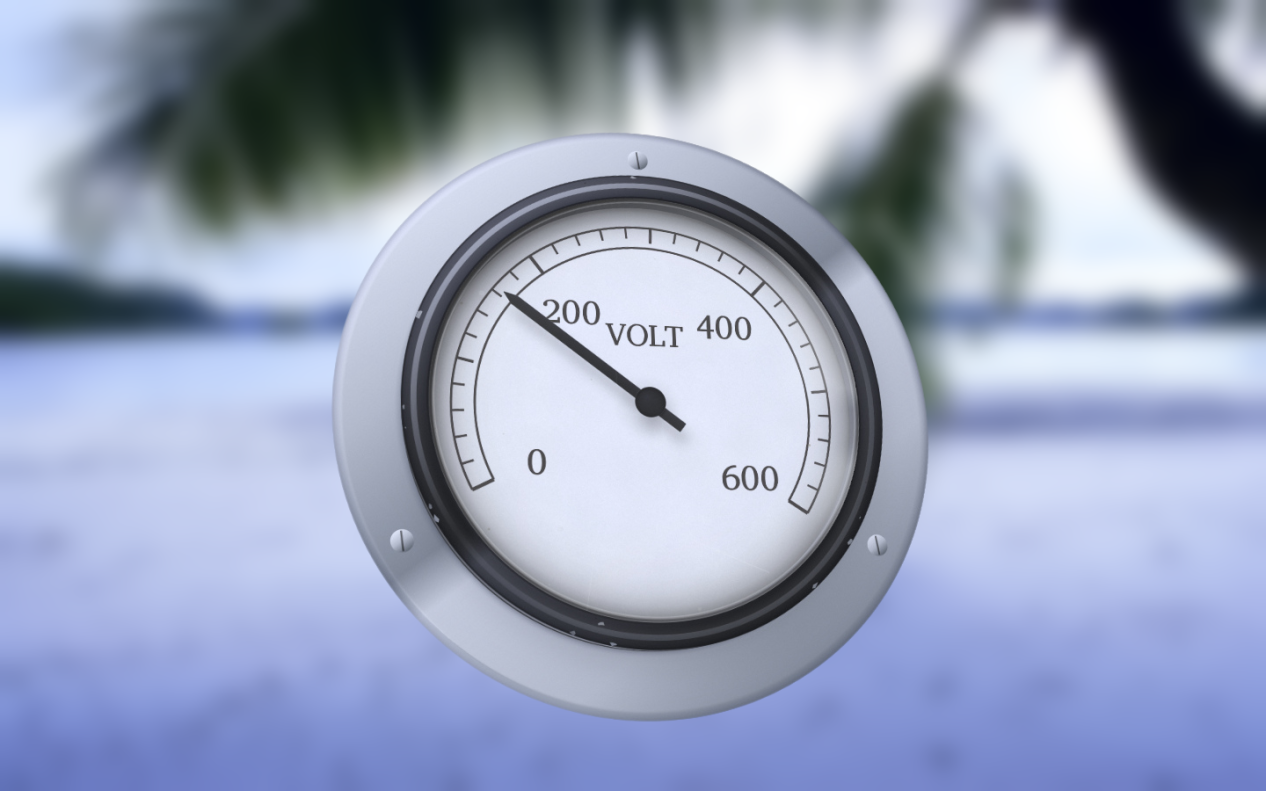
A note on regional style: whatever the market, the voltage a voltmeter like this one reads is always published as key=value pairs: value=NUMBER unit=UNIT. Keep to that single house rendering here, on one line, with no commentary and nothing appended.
value=160 unit=V
